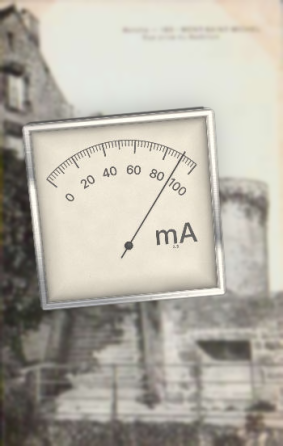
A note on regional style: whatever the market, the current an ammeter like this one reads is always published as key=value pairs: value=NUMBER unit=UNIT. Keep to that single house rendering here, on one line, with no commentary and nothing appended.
value=90 unit=mA
